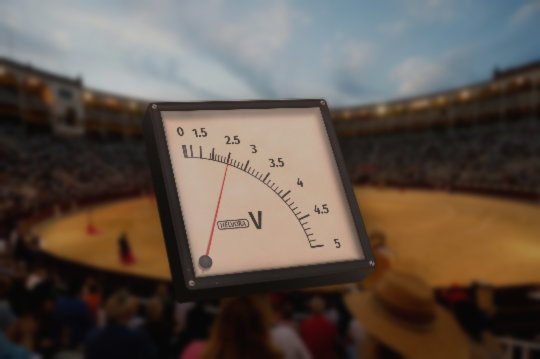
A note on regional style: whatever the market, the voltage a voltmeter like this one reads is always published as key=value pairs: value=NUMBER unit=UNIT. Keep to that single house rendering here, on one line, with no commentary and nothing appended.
value=2.5 unit=V
